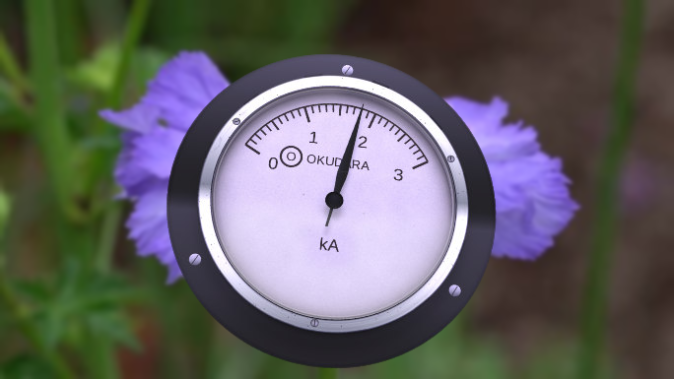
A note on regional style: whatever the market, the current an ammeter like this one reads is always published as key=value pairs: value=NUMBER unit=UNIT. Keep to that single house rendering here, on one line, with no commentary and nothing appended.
value=1.8 unit=kA
